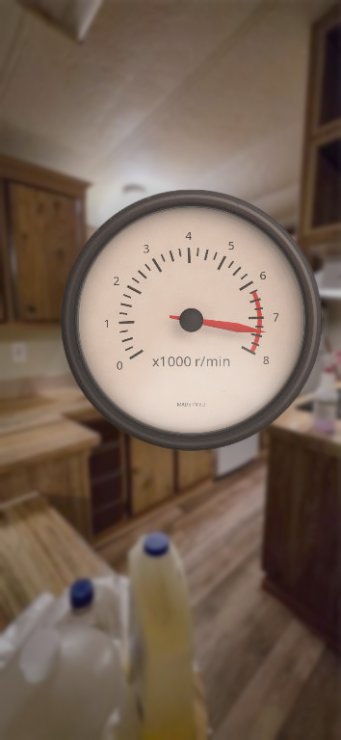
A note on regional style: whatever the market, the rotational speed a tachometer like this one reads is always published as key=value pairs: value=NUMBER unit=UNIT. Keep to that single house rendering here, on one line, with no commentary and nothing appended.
value=7375 unit=rpm
